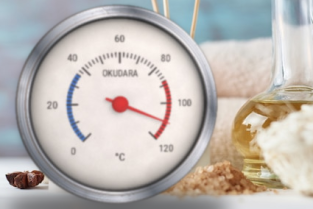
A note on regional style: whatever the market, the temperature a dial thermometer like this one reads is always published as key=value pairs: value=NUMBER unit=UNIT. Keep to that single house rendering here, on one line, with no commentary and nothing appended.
value=110 unit=°C
